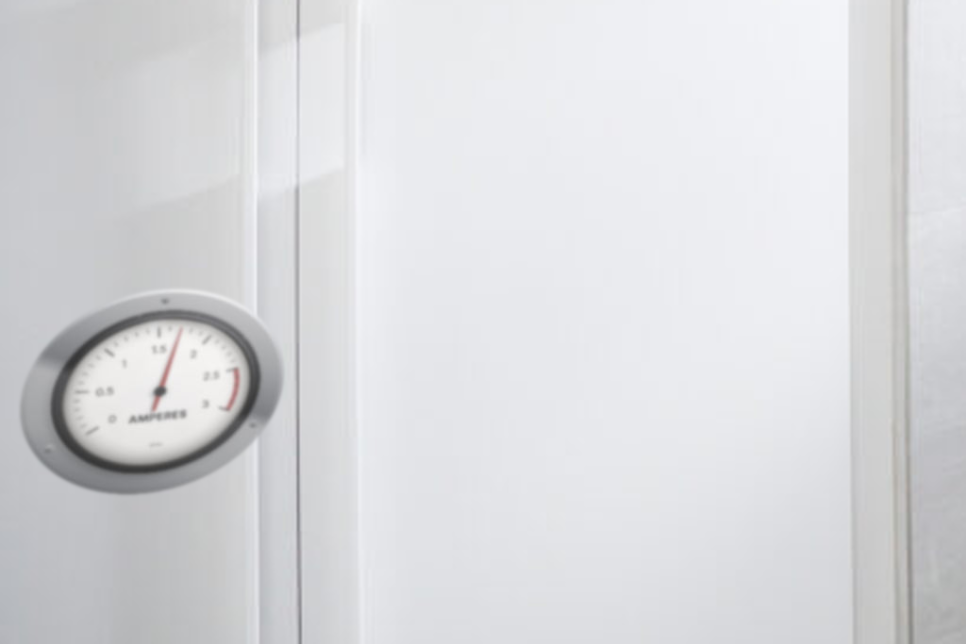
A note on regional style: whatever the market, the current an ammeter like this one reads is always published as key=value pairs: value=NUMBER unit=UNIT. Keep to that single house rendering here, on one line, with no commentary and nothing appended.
value=1.7 unit=A
